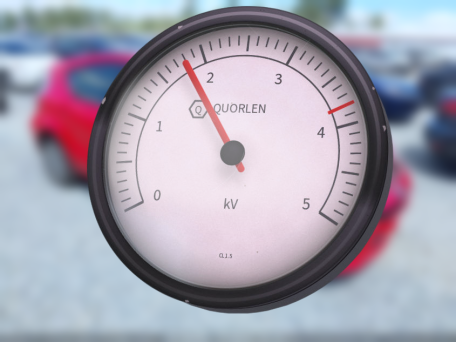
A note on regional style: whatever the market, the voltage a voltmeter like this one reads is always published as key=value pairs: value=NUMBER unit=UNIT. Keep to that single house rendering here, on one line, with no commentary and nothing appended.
value=1.8 unit=kV
